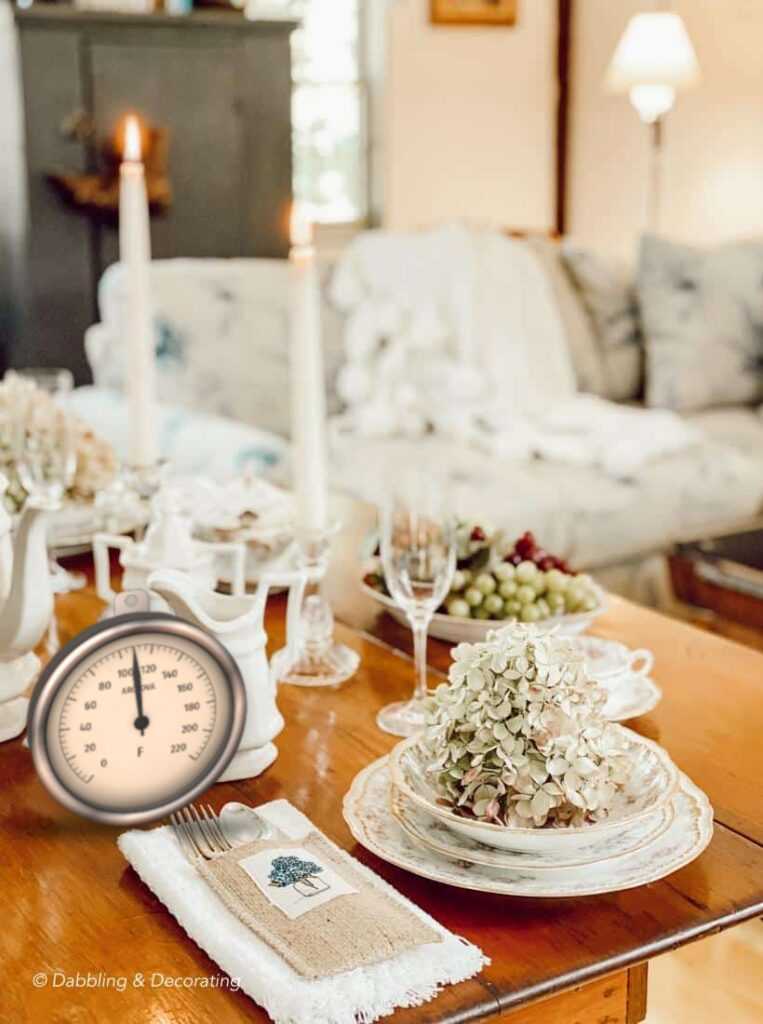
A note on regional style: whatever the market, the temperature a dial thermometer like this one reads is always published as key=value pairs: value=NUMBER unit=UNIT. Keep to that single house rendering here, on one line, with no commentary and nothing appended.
value=108 unit=°F
